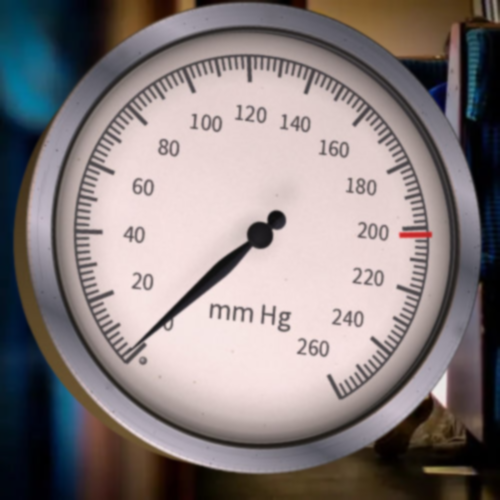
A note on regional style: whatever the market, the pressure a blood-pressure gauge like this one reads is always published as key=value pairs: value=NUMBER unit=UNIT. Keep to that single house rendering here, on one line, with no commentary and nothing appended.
value=2 unit=mmHg
